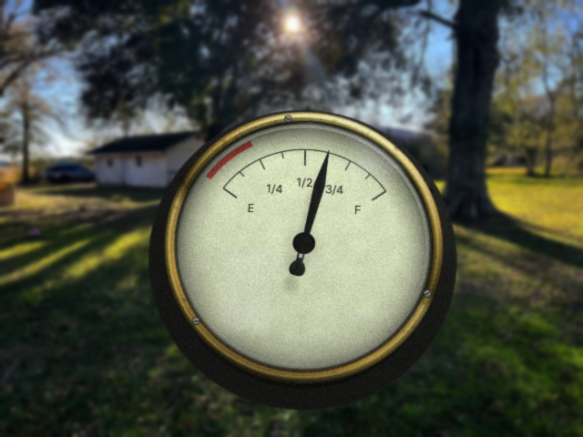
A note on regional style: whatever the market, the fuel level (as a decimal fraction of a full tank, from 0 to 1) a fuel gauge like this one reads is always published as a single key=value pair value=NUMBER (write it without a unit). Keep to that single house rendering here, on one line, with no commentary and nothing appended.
value=0.625
